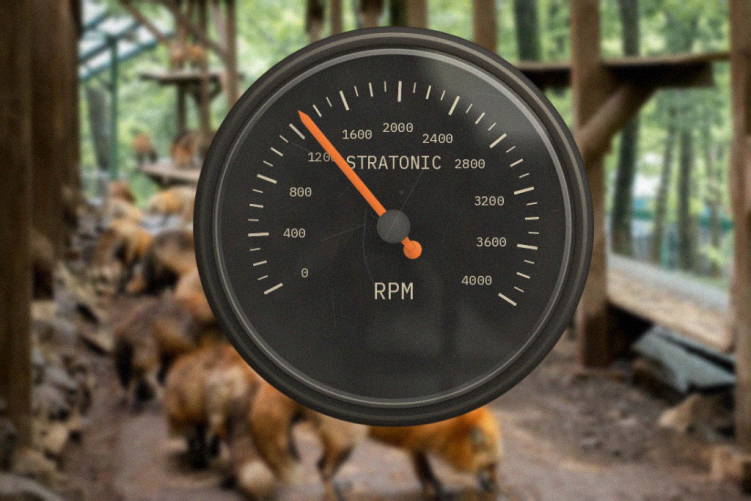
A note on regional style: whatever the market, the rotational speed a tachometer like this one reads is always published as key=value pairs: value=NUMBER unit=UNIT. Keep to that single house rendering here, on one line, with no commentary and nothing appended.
value=1300 unit=rpm
